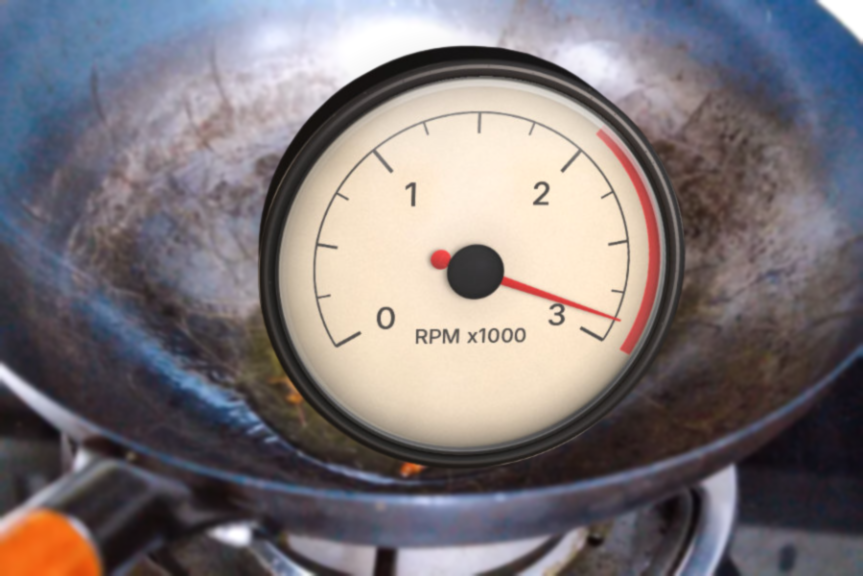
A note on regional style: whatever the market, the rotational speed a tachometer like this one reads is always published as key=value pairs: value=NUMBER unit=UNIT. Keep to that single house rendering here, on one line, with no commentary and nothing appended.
value=2875 unit=rpm
